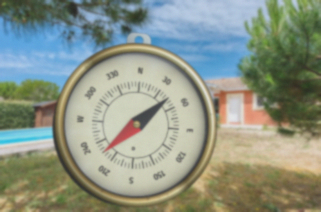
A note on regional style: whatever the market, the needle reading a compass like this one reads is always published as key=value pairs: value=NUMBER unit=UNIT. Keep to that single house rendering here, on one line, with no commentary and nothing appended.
value=225 unit=°
